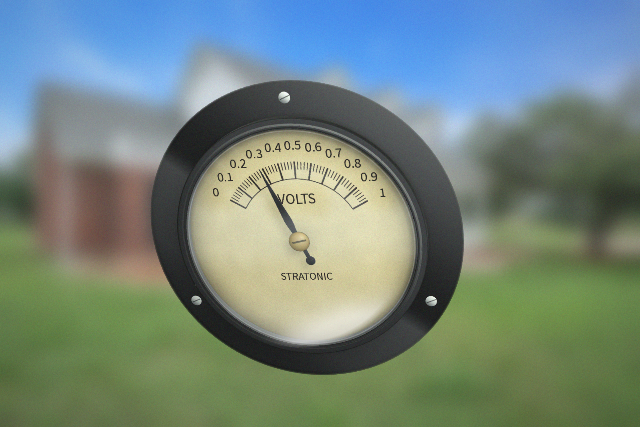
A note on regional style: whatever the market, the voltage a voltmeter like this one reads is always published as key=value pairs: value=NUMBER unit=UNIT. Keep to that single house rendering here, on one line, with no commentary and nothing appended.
value=0.3 unit=V
